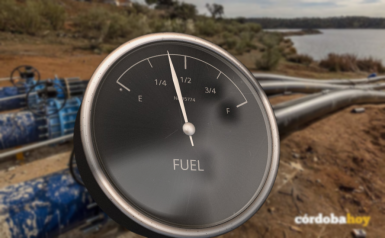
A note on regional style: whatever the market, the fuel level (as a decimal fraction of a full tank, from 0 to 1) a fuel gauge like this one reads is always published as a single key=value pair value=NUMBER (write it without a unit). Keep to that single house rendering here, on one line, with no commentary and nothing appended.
value=0.375
